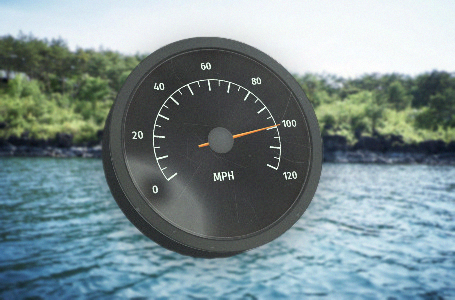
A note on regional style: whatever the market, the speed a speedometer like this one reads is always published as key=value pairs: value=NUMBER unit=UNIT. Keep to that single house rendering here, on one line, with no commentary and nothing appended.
value=100 unit=mph
